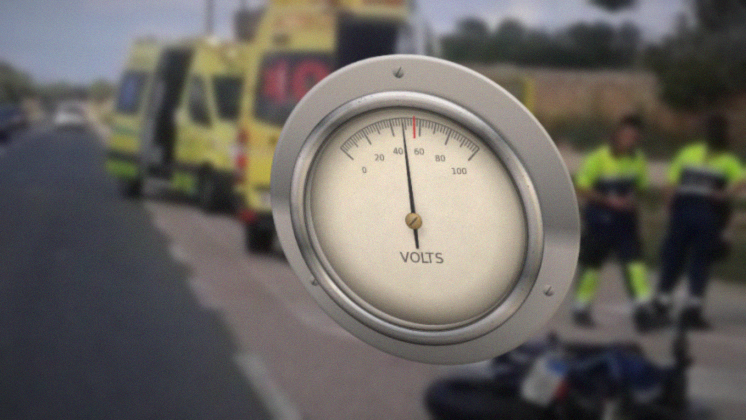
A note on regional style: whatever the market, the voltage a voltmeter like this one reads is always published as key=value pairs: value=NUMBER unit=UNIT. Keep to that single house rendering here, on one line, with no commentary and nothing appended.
value=50 unit=V
